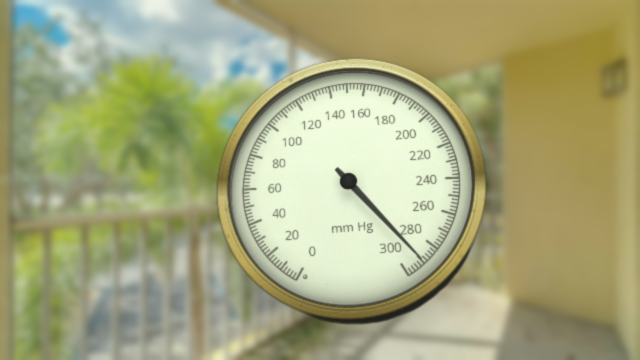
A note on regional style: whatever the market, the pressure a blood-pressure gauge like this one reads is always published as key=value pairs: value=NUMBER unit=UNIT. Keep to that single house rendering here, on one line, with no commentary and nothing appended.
value=290 unit=mmHg
